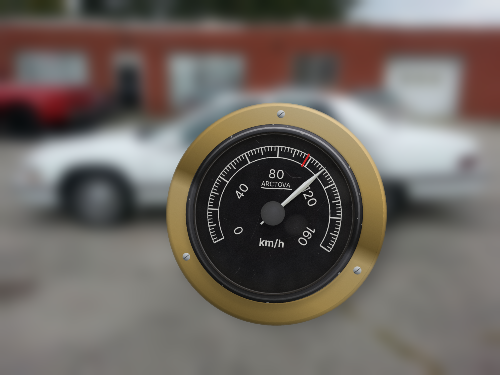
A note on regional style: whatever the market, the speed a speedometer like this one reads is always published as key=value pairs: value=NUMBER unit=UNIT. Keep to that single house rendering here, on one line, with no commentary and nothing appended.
value=110 unit=km/h
